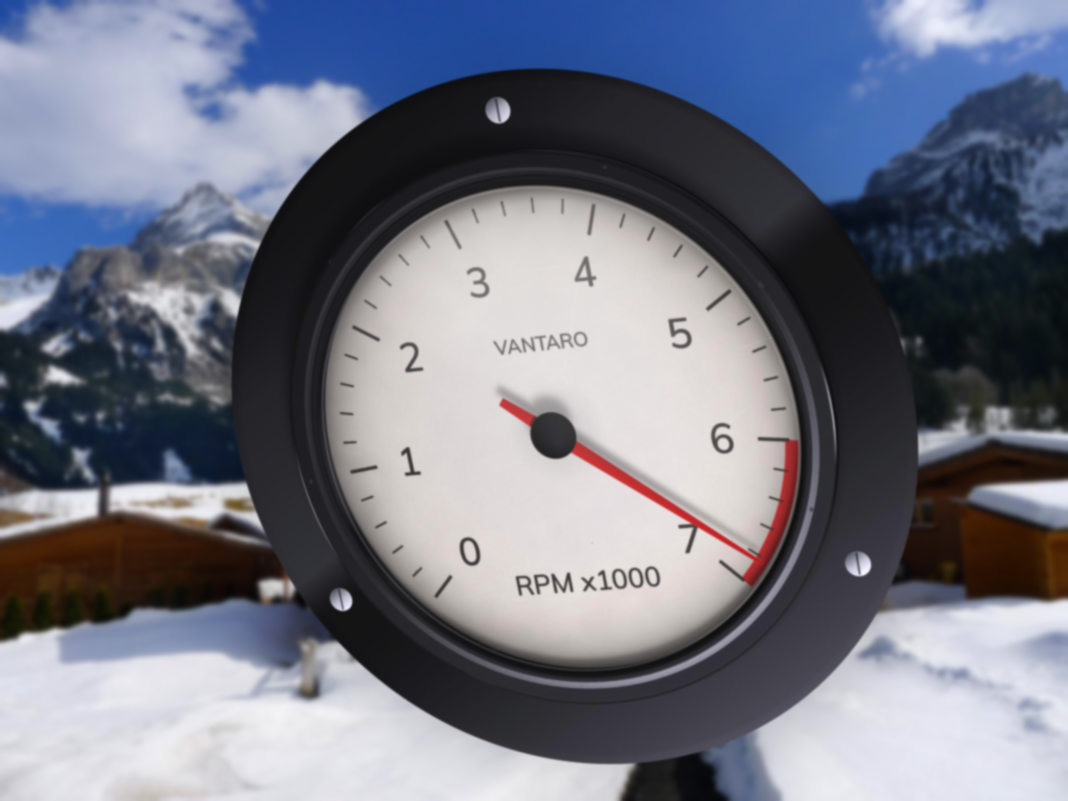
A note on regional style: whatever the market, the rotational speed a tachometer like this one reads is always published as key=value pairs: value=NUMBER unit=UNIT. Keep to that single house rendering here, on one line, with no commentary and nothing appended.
value=6800 unit=rpm
